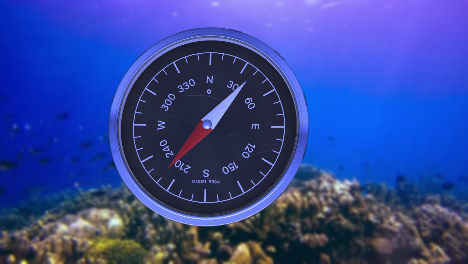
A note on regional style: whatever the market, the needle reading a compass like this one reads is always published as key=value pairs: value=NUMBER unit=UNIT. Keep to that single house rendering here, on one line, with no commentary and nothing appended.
value=220 unit=°
